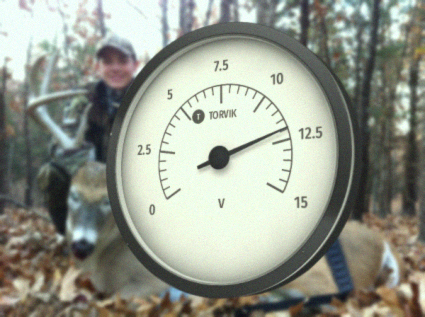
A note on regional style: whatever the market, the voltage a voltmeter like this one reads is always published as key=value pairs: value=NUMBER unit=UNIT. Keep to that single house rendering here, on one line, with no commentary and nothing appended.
value=12 unit=V
